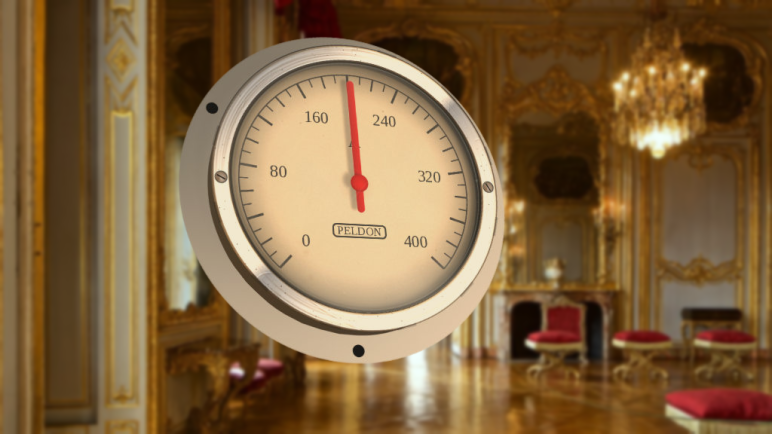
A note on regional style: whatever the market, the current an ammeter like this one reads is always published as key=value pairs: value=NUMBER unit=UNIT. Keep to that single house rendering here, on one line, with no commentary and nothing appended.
value=200 unit=A
